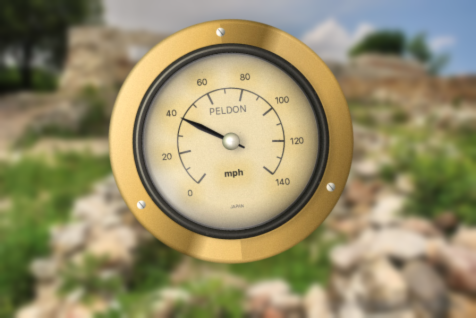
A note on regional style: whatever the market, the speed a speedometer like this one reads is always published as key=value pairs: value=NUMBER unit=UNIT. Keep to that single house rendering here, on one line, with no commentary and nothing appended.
value=40 unit=mph
